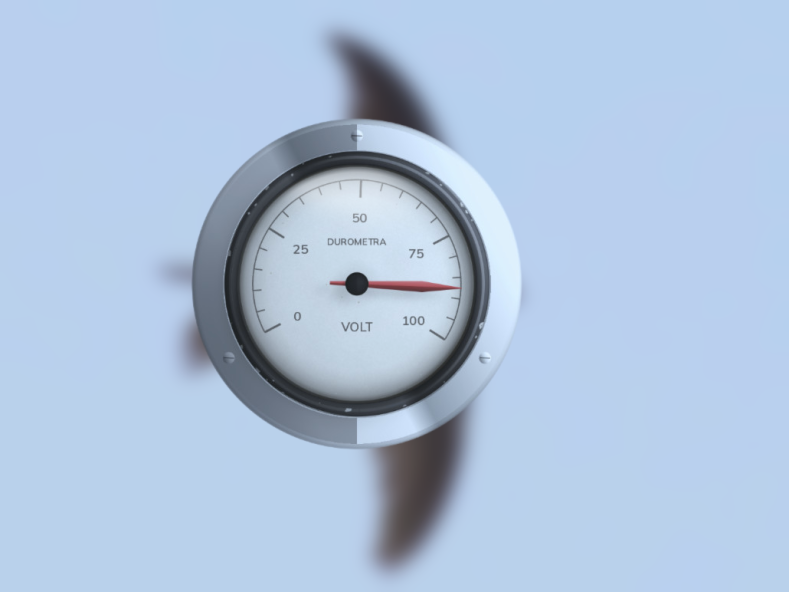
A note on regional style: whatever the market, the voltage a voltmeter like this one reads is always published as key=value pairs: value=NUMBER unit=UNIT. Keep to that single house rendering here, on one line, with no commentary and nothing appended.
value=87.5 unit=V
